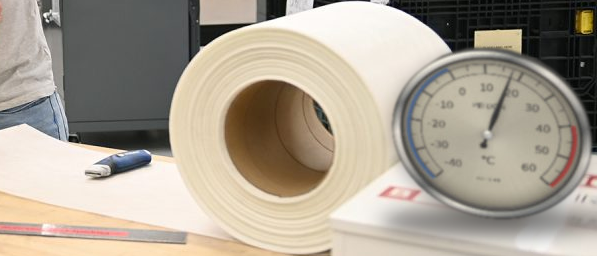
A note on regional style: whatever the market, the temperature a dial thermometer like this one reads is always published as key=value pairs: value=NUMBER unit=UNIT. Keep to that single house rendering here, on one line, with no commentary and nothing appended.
value=17.5 unit=°C
